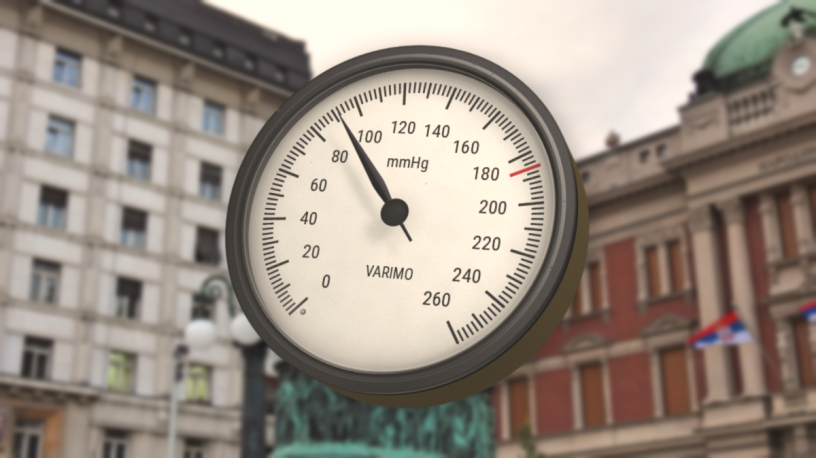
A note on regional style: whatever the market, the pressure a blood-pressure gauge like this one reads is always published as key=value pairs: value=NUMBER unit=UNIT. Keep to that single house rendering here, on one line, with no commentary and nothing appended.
value=92 unit=mmHg
